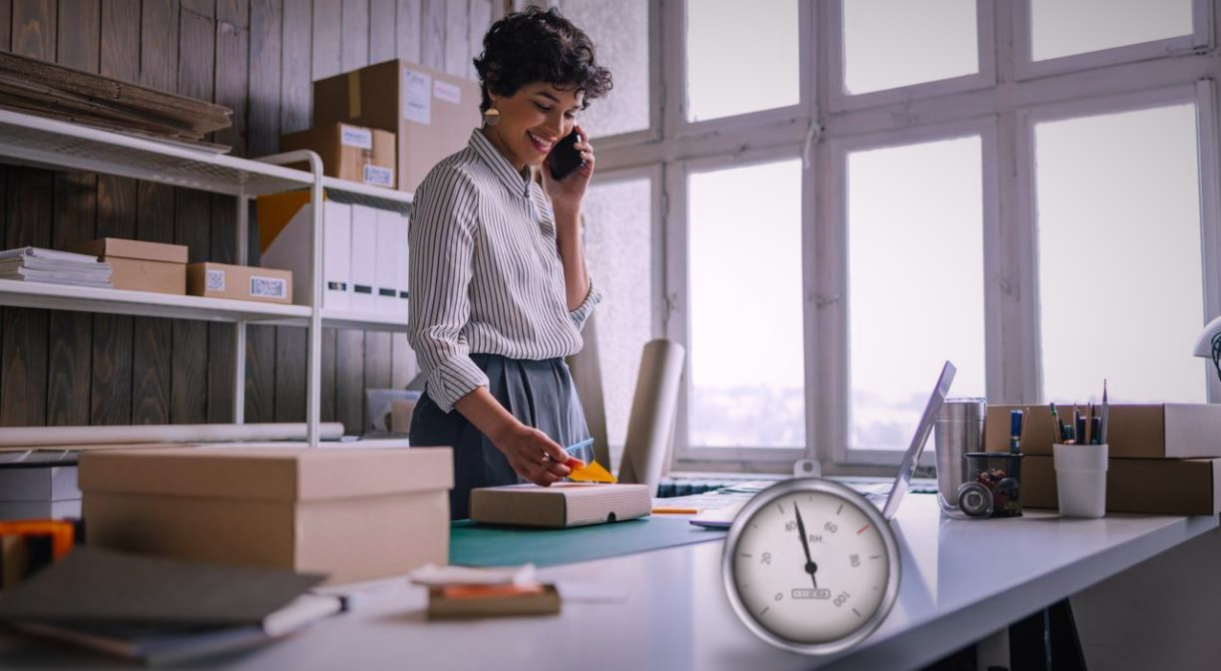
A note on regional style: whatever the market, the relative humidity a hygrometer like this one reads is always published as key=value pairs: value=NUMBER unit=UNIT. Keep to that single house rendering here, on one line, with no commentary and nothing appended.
value=45 unit=%
